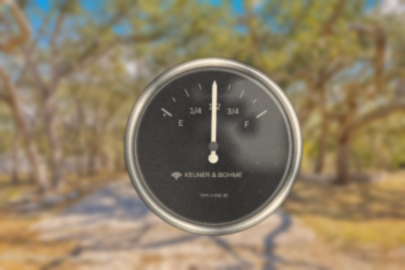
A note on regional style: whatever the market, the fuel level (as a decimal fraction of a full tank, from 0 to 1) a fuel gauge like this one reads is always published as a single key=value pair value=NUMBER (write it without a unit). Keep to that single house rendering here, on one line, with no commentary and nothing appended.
value=0.5
